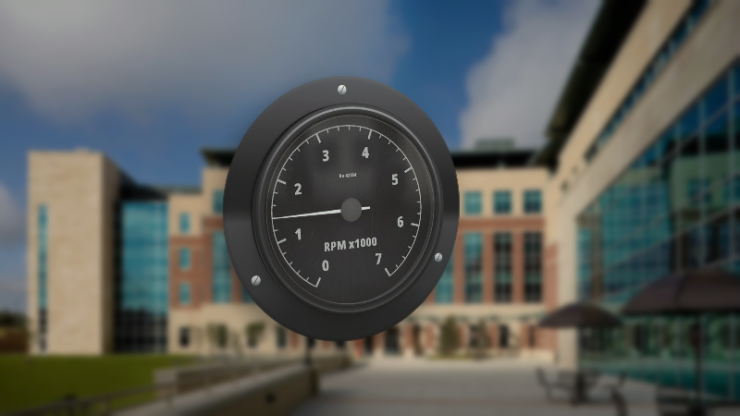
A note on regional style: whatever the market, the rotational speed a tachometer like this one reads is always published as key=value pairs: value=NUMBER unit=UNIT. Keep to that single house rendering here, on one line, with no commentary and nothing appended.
value=1400 unit=rpm
